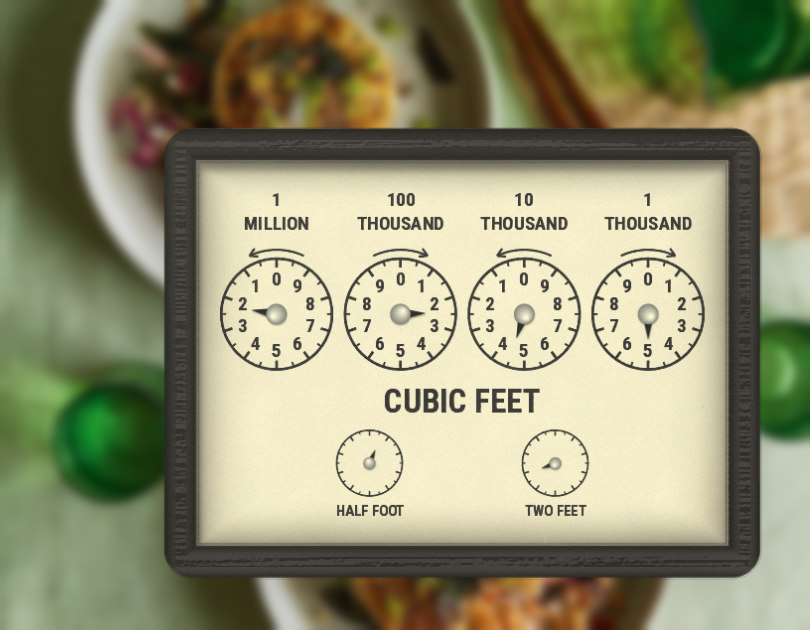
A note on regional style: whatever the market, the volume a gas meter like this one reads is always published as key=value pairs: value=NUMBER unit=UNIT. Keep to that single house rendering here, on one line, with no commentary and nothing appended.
value=224500 unit=ft³
